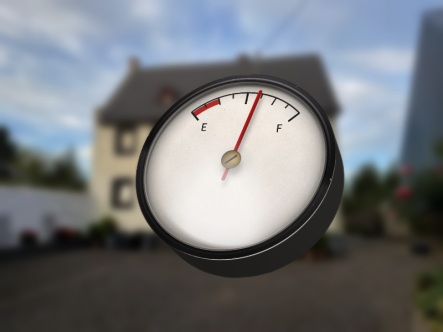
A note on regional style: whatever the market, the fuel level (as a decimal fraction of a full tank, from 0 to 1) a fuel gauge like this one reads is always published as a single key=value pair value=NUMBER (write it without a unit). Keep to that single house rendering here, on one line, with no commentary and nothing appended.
value=0.625
